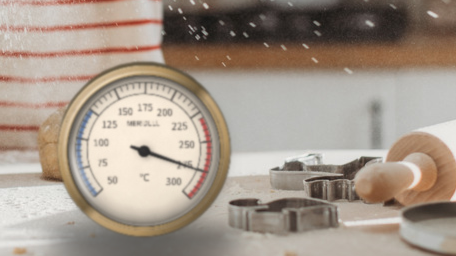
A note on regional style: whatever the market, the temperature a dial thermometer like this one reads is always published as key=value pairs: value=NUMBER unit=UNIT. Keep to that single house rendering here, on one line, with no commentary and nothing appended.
value=275 unit=°C
